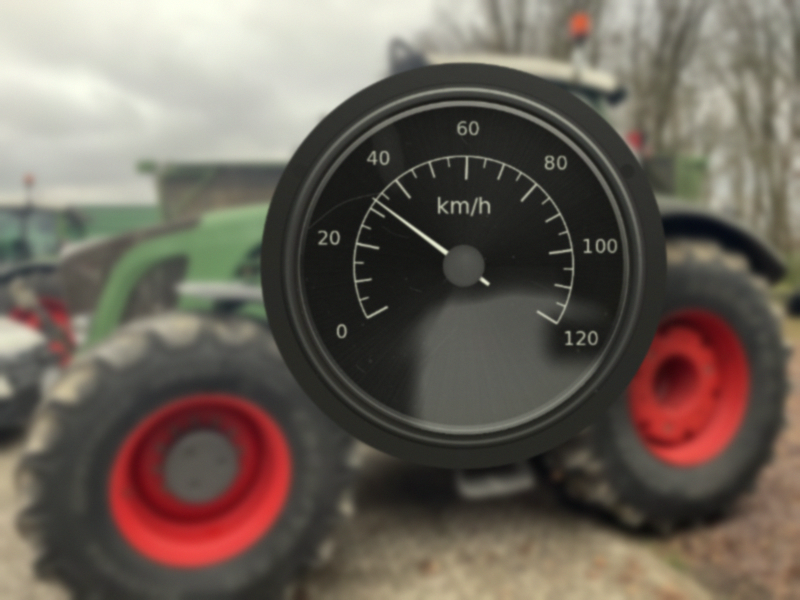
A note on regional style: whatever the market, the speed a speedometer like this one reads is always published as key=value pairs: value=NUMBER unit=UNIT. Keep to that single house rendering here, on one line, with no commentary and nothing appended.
value=32.5 unit=km/h
